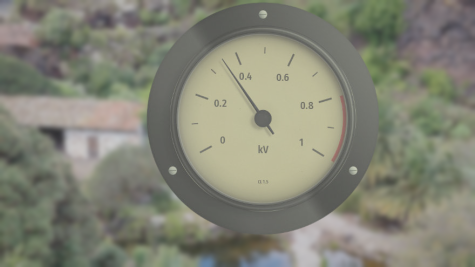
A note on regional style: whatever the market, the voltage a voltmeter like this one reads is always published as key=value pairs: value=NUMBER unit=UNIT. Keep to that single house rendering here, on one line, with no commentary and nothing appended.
value=0.35 unit=kV
